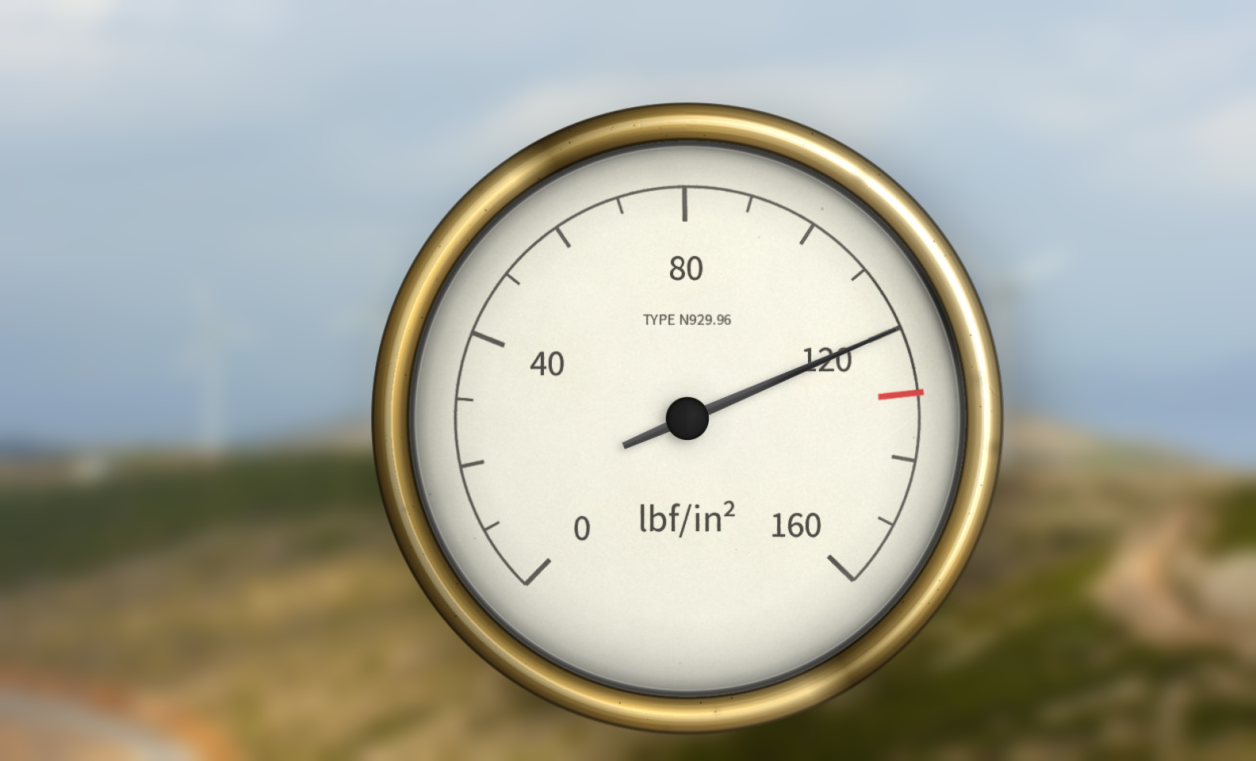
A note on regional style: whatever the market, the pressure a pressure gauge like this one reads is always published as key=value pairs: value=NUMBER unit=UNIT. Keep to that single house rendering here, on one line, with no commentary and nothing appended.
value=120 unit=psi
